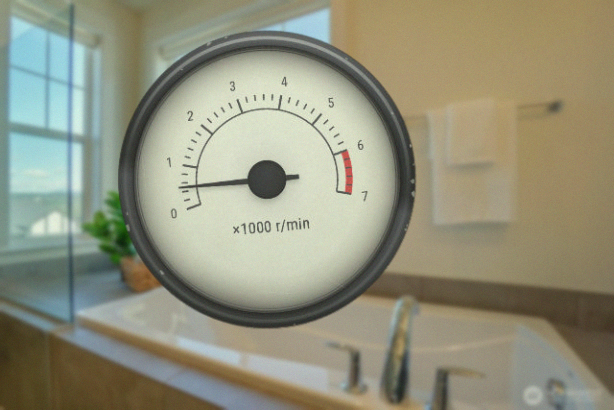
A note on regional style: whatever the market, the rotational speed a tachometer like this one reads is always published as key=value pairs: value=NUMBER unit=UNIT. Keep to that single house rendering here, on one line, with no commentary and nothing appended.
value=500 unit=rpm
